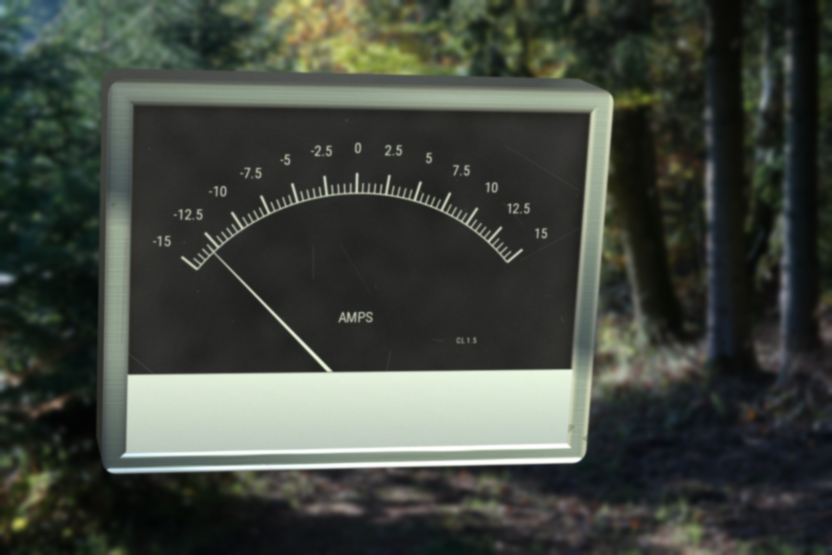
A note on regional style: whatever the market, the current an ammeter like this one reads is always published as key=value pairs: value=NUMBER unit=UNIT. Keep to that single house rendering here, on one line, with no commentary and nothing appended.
value=-13 unit=A
